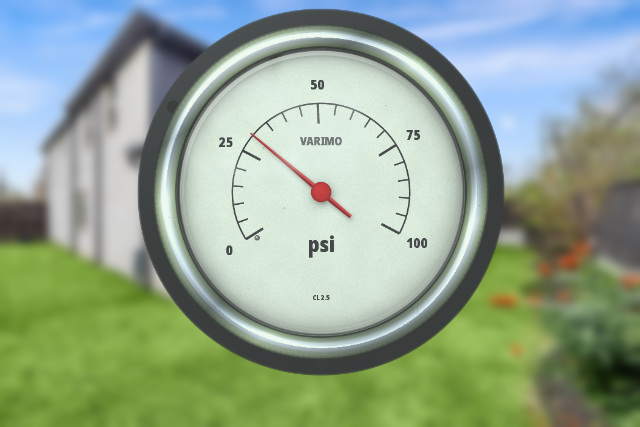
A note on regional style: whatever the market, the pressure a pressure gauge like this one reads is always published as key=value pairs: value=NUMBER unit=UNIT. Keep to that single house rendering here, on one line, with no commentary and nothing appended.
value=30 unit=psi
